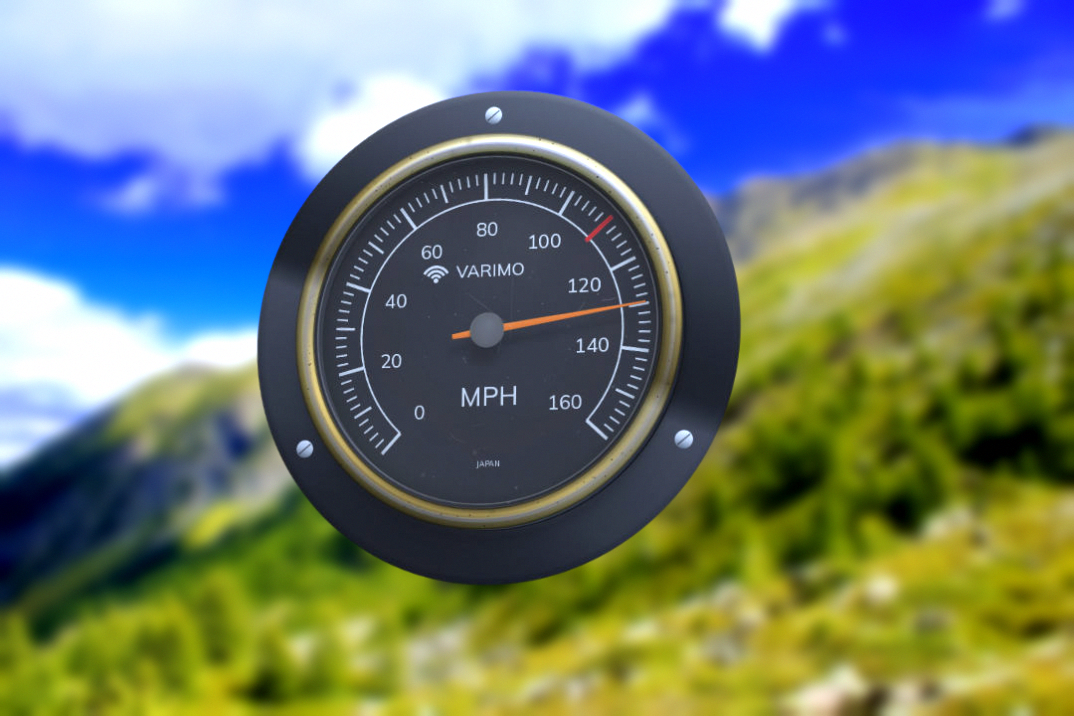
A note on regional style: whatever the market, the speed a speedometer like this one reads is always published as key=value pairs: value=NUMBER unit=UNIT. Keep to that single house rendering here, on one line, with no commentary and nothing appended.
value=130 unit=mph
